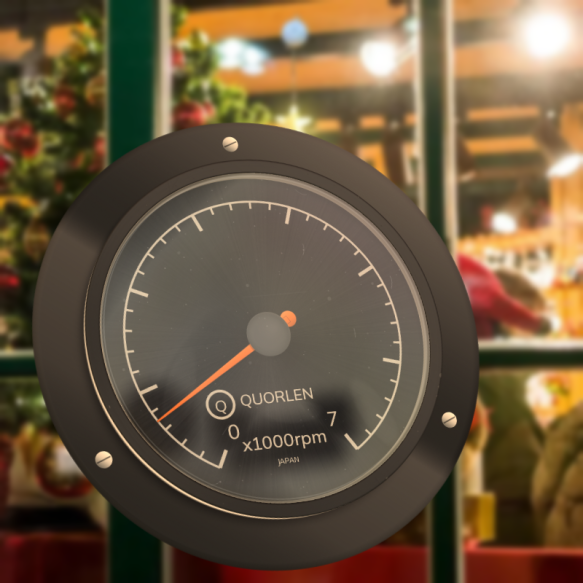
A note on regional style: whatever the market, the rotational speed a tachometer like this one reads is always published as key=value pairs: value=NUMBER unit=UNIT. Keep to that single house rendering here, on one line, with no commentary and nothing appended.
value=700 unit=rpm
